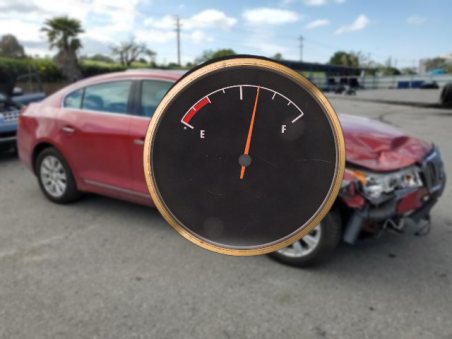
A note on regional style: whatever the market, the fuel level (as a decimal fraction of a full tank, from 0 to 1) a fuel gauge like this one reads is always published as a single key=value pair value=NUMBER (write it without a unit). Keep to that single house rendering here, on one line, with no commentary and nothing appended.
value=0.625
